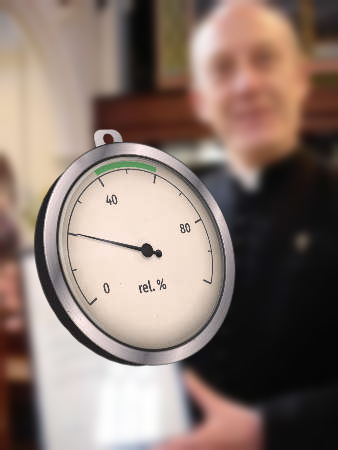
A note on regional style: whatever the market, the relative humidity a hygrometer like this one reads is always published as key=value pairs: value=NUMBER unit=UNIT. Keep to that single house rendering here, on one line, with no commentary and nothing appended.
value=20 unit=%
